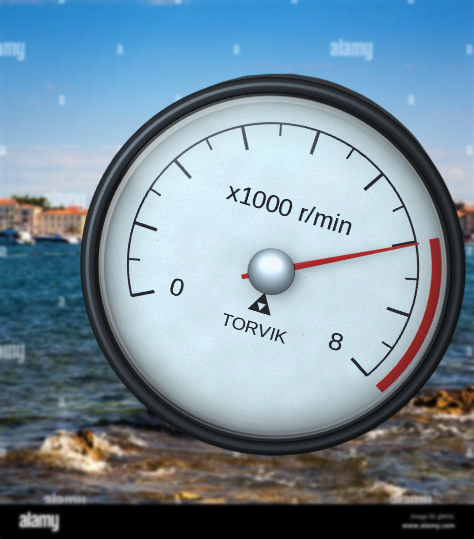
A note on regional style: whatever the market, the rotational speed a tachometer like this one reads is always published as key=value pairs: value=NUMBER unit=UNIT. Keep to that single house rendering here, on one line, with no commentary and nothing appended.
value=6000 unit=rpm
